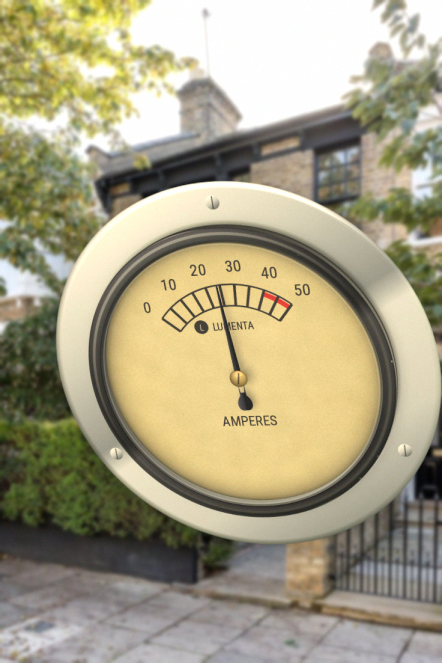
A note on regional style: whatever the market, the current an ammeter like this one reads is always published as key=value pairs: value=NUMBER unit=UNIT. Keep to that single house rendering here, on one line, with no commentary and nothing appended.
value=25 unit=A
